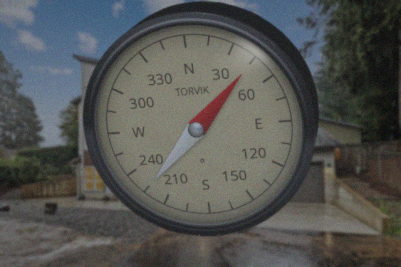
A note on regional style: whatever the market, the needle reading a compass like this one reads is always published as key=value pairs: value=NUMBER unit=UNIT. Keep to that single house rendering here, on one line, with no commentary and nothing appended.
value=45 unit=°
